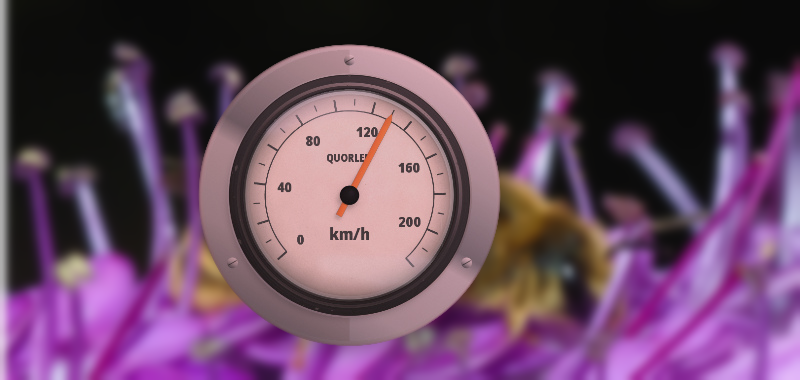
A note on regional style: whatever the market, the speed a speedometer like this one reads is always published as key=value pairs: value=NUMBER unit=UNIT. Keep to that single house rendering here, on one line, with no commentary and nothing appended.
value=130 unit=km/h
